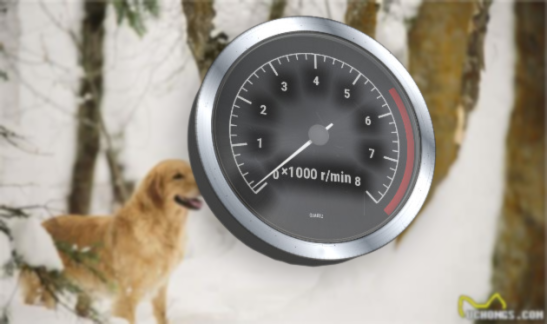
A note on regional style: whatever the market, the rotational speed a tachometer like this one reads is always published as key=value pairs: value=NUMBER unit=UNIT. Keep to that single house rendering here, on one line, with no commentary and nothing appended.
value=100 unit=rpm
